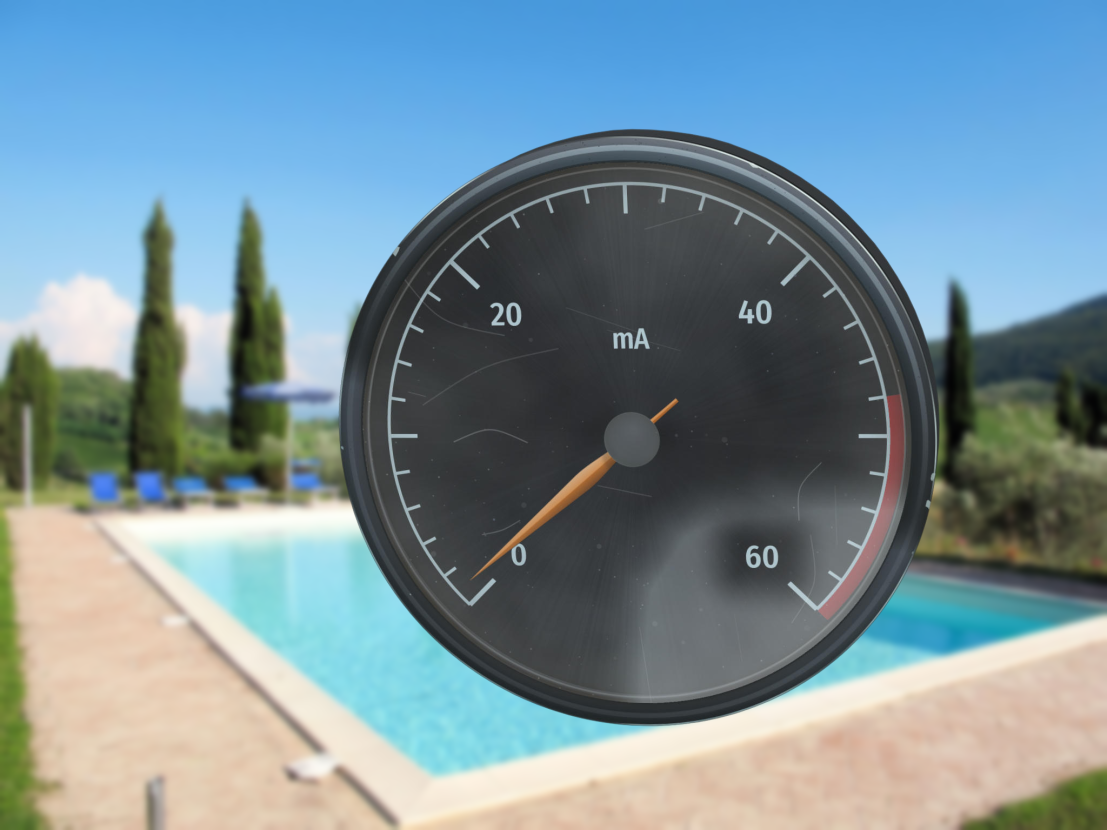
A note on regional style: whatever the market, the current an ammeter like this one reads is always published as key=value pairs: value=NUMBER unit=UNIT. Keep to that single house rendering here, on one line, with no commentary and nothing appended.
value=1 unit=mA
